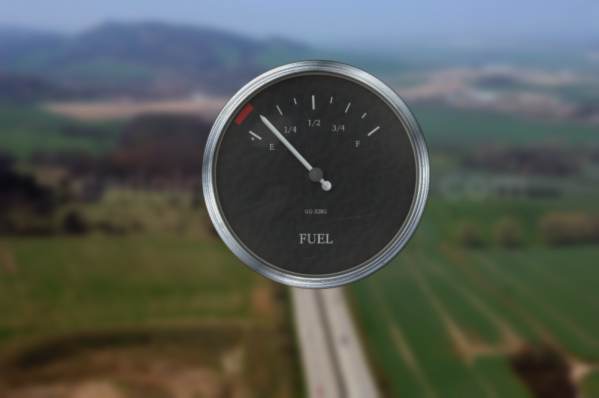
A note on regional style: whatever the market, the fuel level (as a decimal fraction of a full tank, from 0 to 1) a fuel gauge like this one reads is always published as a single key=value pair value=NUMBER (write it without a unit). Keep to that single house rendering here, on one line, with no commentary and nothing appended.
value=0.125
